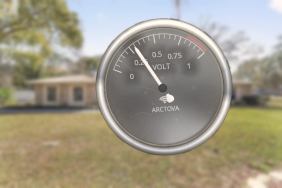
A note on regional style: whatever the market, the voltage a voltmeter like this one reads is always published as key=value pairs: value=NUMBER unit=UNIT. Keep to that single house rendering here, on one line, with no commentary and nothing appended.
value=0.3 unit=V
